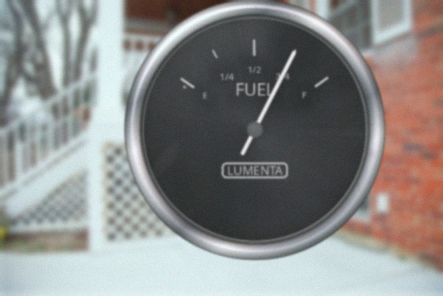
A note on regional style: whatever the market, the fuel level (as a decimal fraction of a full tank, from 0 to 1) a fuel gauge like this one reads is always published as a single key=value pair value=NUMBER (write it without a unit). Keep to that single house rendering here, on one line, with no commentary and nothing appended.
value=0.75
